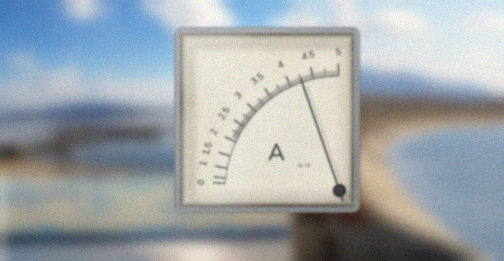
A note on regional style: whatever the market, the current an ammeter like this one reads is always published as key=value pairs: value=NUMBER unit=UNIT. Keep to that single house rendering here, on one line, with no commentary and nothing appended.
value=4.25 unit=A
